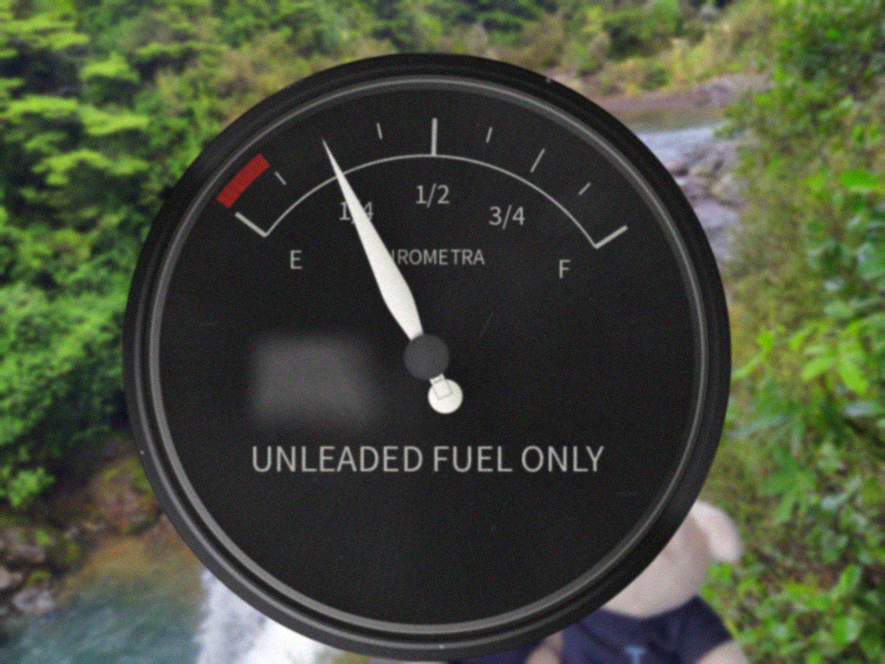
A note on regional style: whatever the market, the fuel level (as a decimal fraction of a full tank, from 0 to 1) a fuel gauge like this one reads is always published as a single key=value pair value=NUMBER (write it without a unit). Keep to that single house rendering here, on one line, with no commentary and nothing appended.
value=0.25
